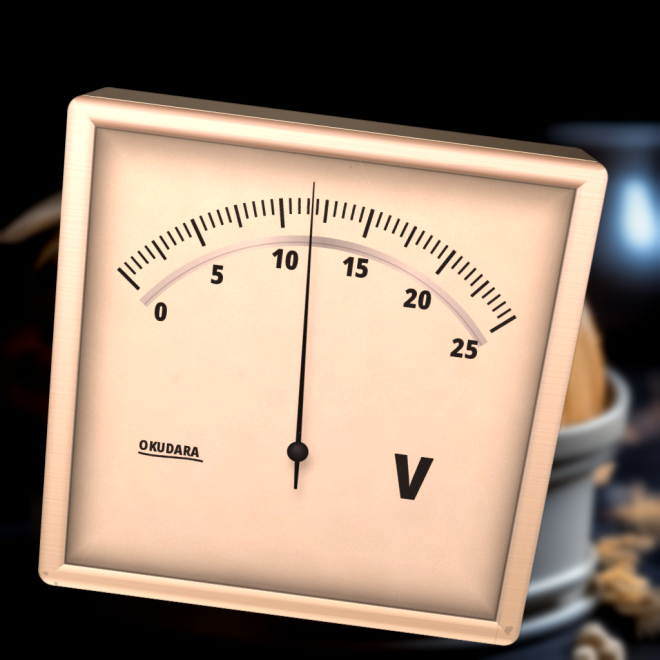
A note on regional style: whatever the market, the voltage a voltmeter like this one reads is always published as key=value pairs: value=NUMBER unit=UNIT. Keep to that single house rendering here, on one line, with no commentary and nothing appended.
value=11.75 unit=V
